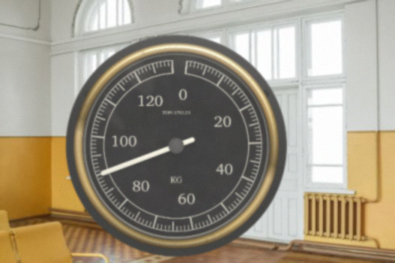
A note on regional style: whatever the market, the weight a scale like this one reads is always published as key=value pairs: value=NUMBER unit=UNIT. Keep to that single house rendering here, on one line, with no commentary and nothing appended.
value=90 unit=kg
